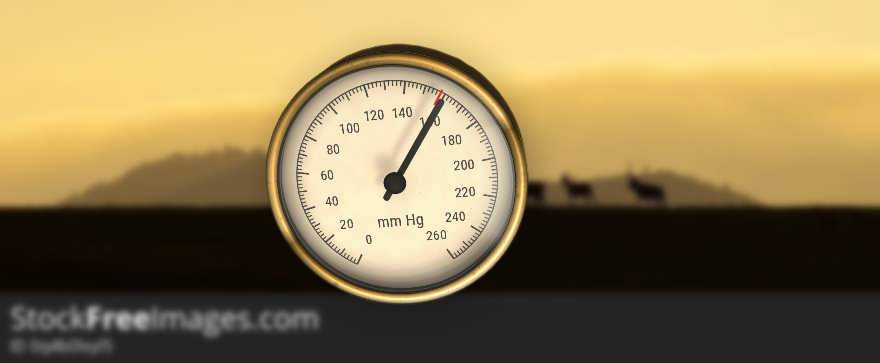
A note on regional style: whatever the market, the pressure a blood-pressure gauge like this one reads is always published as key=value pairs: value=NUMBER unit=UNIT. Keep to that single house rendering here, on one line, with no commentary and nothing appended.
value=160 unit=mmHg
